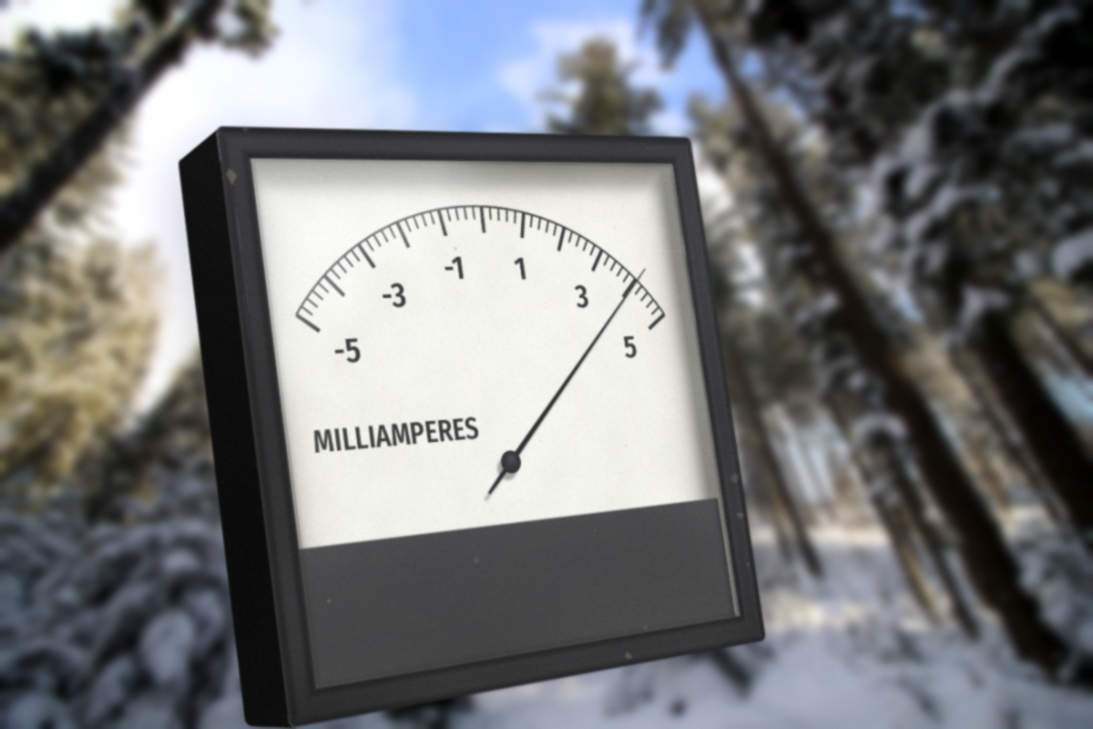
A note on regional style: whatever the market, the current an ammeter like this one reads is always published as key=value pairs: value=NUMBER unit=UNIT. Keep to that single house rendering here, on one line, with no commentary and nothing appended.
value=4 unit=mA
